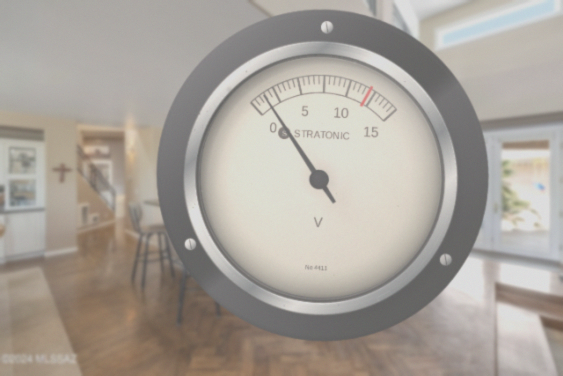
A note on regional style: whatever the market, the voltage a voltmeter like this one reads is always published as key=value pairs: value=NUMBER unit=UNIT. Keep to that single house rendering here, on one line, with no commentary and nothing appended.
value=1.5 unit=V
